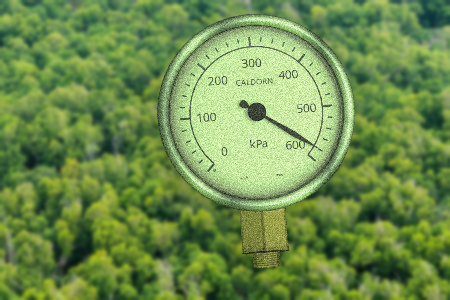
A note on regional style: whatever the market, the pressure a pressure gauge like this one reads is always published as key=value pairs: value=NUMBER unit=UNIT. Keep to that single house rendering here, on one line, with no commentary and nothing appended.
value=580 unit=kPa
